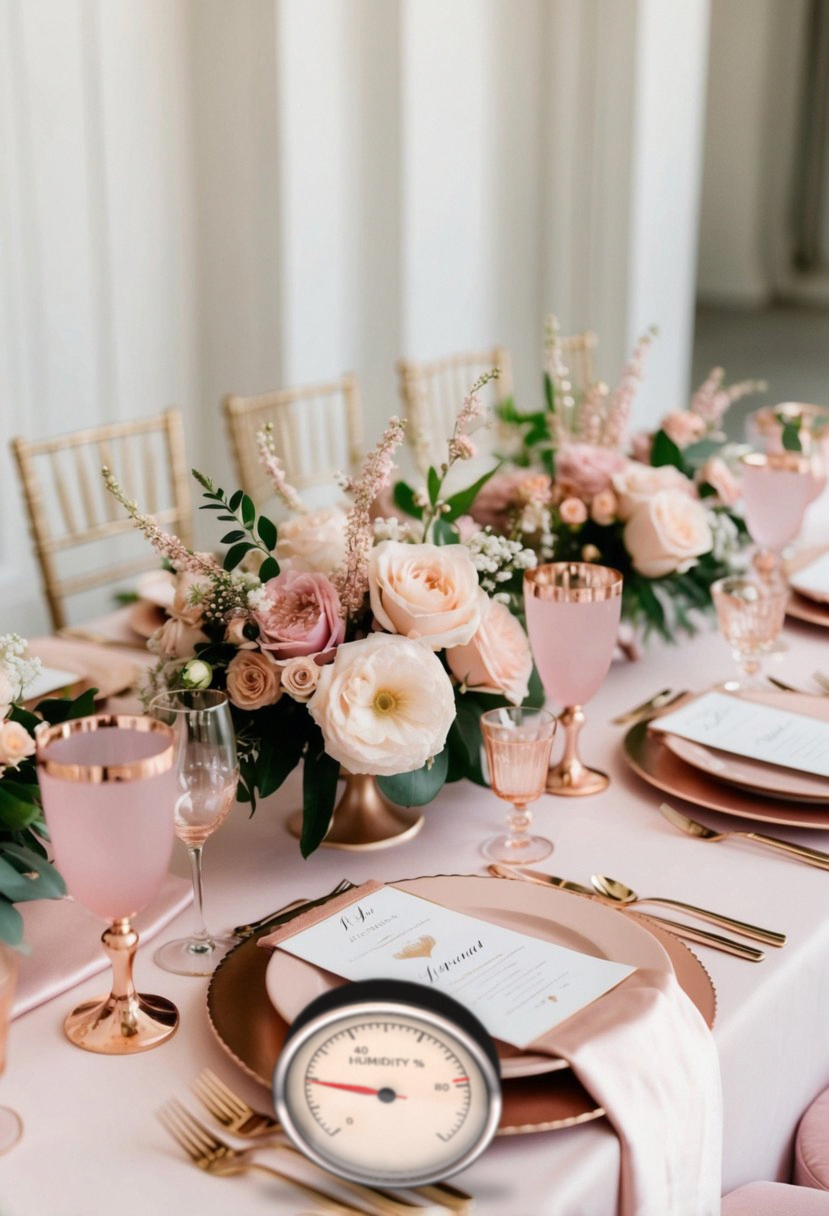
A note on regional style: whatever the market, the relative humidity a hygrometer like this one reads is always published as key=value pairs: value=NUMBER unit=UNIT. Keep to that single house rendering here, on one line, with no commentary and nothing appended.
value=20 unit=%
